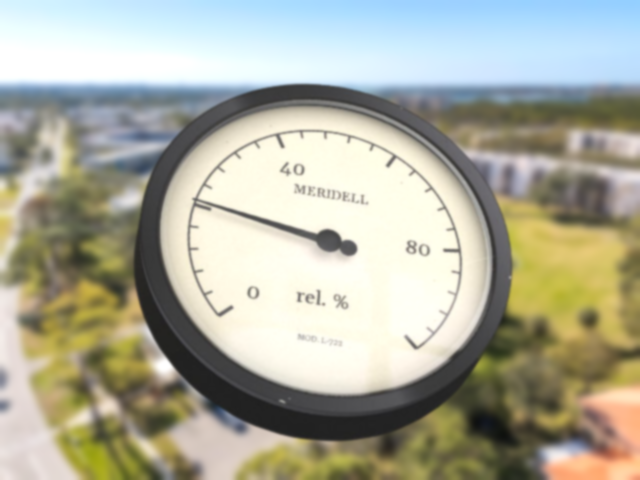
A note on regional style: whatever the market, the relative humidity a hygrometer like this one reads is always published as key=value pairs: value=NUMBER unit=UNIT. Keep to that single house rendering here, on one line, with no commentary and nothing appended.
value=20 unit=%
